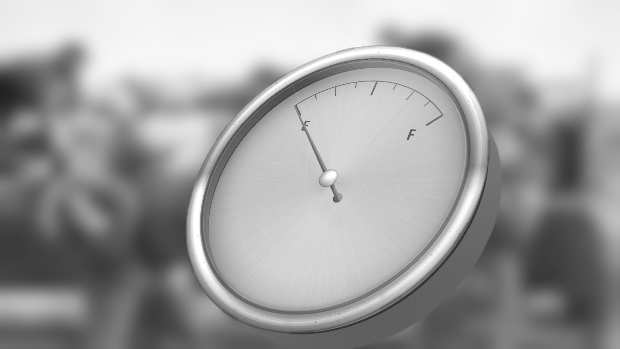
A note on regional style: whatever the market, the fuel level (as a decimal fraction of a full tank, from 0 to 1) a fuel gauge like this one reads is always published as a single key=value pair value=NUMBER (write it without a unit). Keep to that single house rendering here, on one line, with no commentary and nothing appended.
value=0
